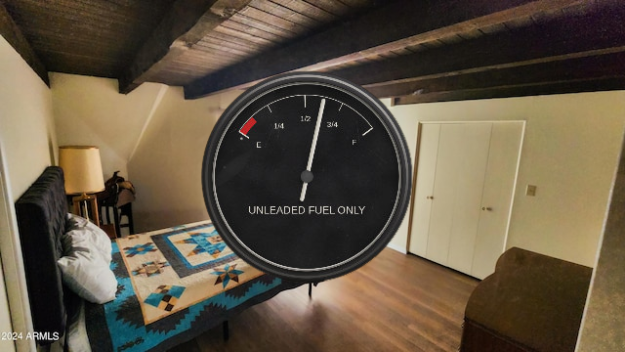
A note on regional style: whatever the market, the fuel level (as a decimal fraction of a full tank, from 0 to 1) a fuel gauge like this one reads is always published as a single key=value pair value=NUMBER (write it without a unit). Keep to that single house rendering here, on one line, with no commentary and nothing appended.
value=0.625
